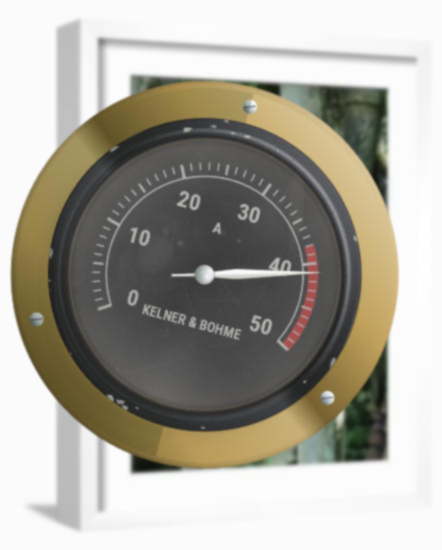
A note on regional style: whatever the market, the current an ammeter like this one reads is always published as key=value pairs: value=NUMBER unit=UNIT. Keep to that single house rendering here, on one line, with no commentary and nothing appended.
value=41 unit=A
